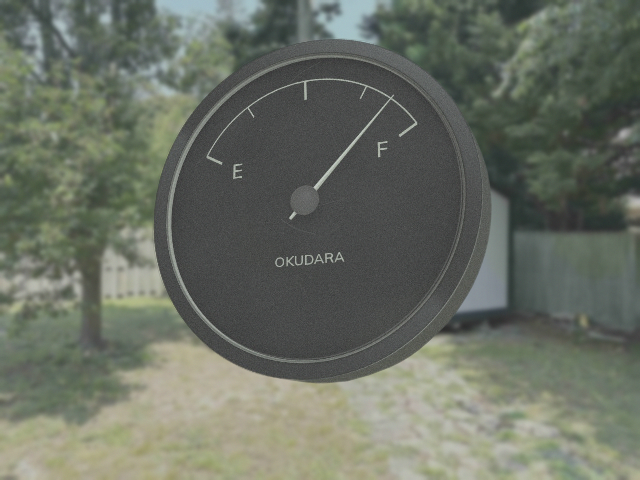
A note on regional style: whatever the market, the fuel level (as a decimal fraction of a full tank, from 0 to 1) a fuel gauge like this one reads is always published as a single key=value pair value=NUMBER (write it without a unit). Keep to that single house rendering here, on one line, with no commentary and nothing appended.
value=0.875
